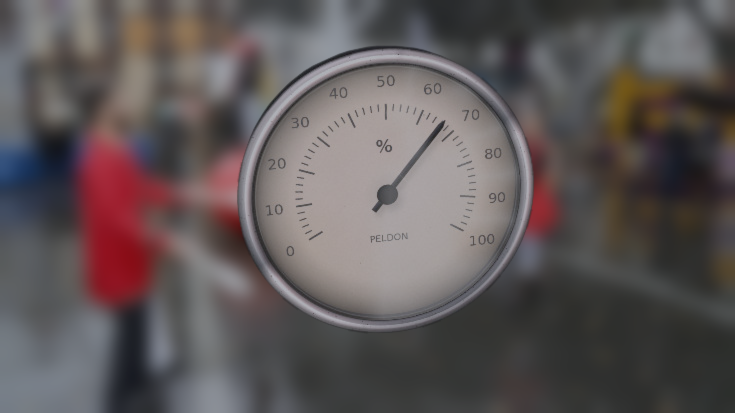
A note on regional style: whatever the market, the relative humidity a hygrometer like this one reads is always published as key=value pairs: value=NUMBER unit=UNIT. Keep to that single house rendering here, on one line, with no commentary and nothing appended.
value=66 unit=%
